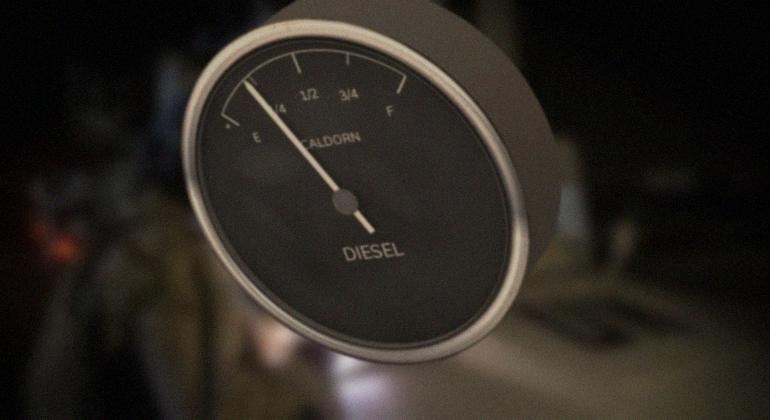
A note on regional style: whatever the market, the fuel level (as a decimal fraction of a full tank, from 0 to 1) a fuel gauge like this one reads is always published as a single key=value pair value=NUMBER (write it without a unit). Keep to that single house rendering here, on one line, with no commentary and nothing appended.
value=0.25
